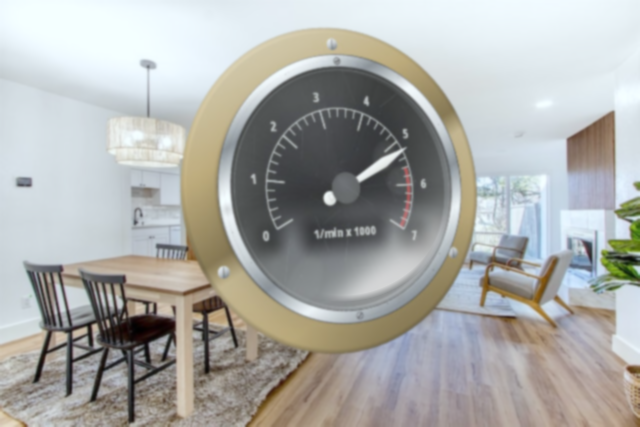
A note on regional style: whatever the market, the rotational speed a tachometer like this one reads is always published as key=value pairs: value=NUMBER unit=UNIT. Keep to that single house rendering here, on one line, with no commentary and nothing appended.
value=5200 unit=rpm
